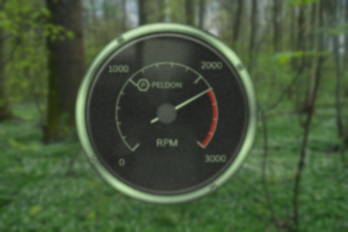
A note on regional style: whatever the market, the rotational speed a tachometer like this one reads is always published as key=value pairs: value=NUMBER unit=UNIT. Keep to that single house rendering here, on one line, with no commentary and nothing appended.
value=2200 unit=rpm
